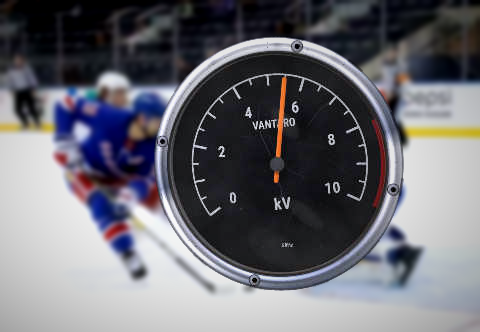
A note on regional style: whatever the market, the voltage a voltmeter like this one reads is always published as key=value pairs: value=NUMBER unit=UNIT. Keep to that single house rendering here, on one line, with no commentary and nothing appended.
value=5.5 unit=kV
